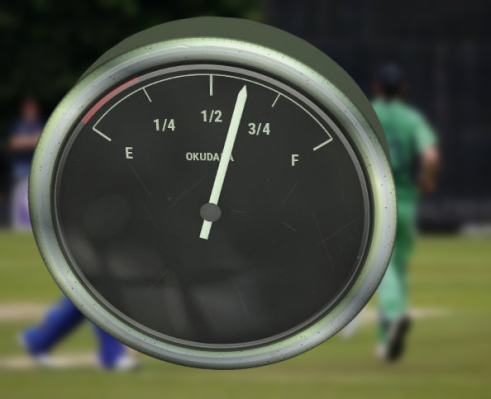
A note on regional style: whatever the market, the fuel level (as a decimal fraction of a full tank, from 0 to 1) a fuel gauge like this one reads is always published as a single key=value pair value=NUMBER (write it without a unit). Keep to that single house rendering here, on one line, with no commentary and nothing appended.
value=0.625
